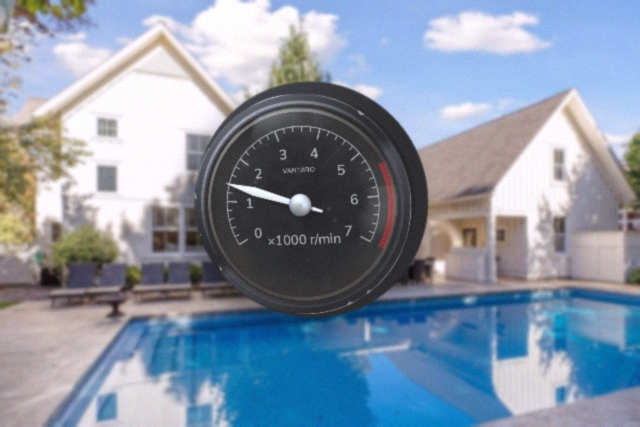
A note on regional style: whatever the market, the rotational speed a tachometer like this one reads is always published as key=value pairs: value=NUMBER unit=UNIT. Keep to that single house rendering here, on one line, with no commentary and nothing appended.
value=1400 unit=rpm
